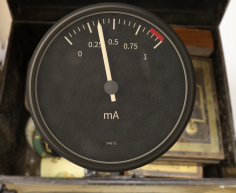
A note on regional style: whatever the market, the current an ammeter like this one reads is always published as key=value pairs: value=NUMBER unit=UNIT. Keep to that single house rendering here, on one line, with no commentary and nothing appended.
value=0.35 unit=mA
